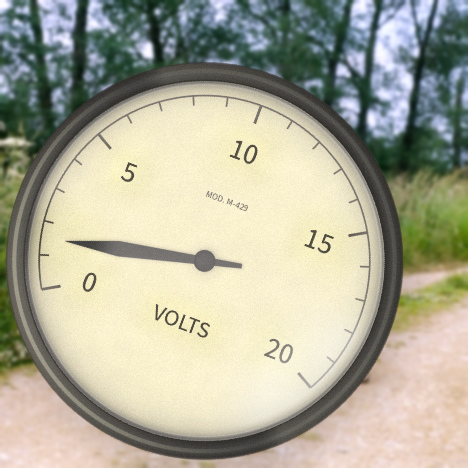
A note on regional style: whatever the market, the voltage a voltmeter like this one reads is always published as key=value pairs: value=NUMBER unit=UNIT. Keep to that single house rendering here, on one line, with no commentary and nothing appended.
value=1.5 unit=V
